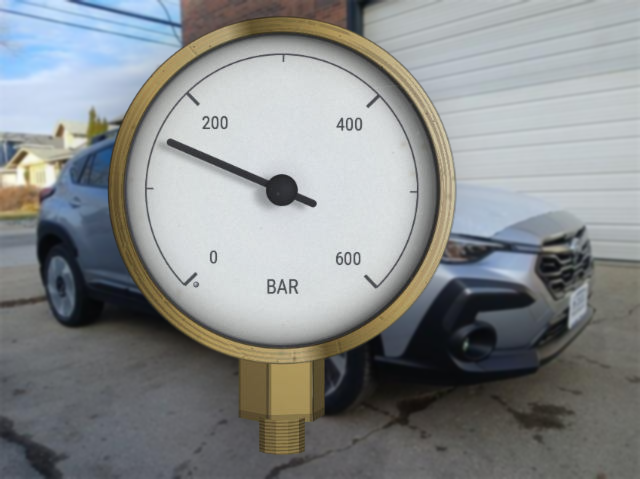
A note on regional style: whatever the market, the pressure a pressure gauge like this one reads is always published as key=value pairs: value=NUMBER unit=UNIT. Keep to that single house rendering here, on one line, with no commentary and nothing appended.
value=150 unit=bar
